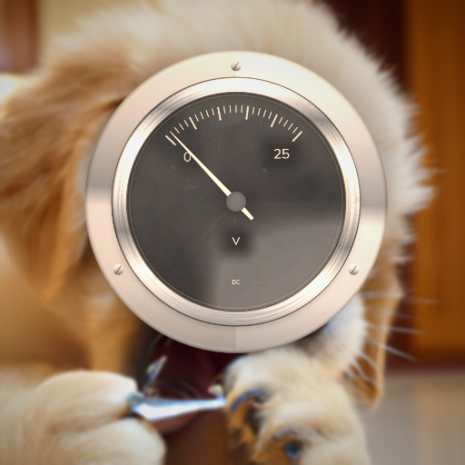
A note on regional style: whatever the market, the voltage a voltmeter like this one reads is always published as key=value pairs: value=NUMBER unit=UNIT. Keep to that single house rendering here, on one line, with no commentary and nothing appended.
value=1 unit=V
